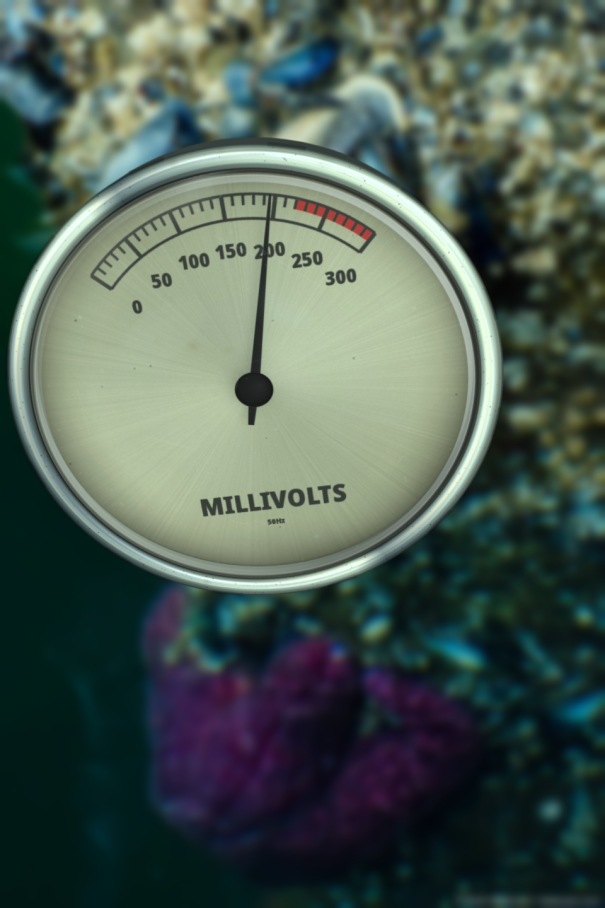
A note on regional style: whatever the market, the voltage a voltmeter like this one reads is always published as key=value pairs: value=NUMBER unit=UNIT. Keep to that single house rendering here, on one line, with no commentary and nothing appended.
value=195 unit=mV
